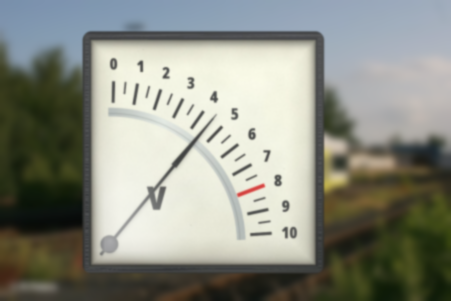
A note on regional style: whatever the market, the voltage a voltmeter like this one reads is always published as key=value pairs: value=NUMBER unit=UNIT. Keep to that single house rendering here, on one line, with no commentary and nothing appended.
value=4.5 unit=V
